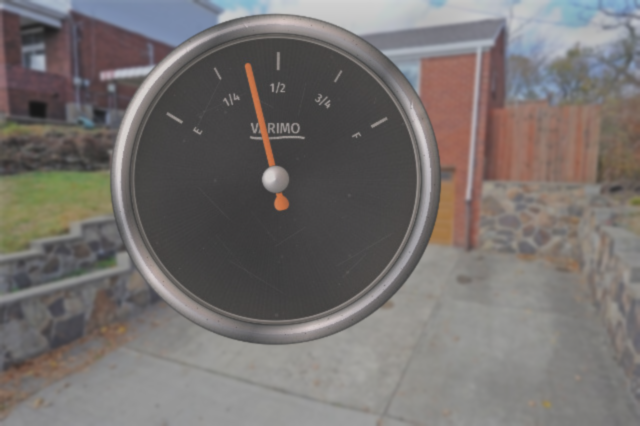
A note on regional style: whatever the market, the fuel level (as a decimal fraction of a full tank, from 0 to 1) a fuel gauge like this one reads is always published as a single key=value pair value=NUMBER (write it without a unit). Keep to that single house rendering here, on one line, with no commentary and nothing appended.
value=0.375
